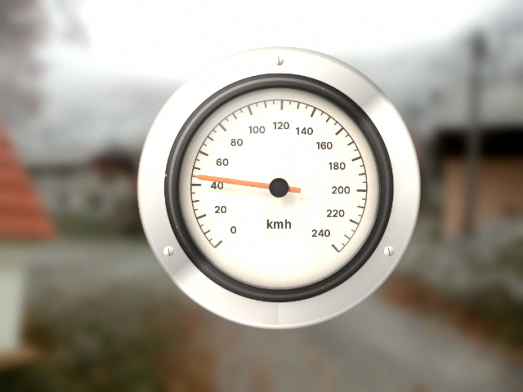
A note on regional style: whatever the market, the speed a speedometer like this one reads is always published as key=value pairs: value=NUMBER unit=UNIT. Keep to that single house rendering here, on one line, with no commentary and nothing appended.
value=45 unit=km/h
